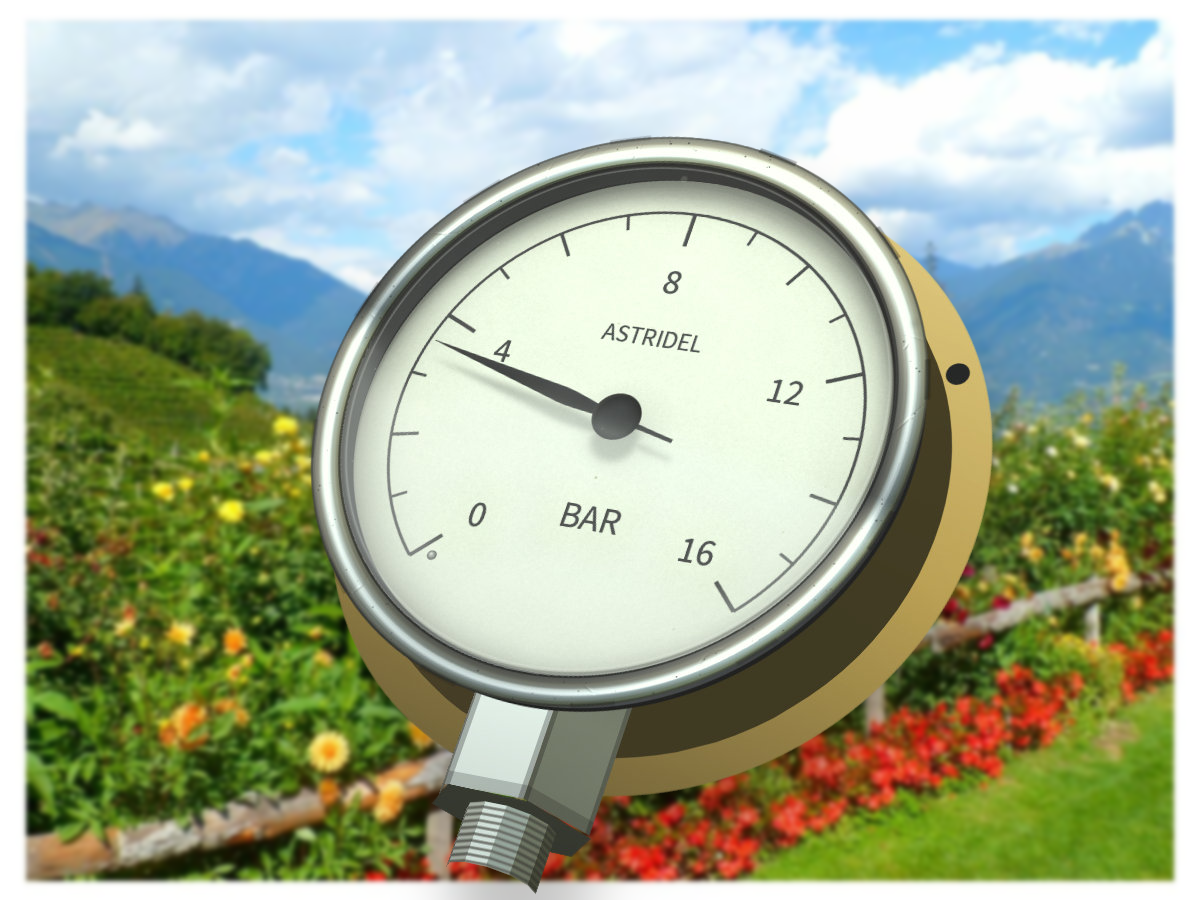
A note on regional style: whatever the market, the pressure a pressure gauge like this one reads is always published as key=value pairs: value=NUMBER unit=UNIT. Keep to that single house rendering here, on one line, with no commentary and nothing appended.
value=3.5 unit=bar
